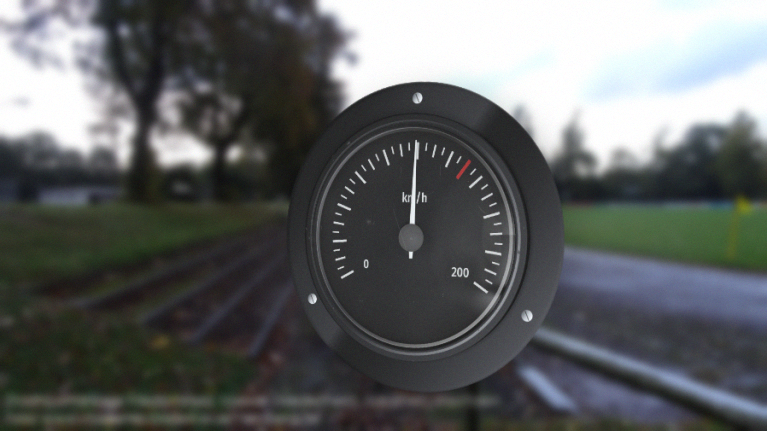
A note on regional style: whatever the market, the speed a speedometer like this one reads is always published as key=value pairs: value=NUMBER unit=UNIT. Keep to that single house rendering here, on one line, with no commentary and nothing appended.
value=100 unit=km/h
